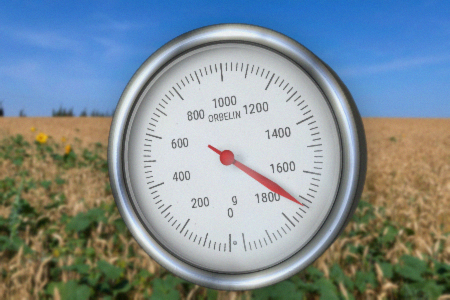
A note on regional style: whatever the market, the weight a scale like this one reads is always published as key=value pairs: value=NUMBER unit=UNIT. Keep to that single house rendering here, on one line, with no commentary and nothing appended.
value=1720 unit=g
